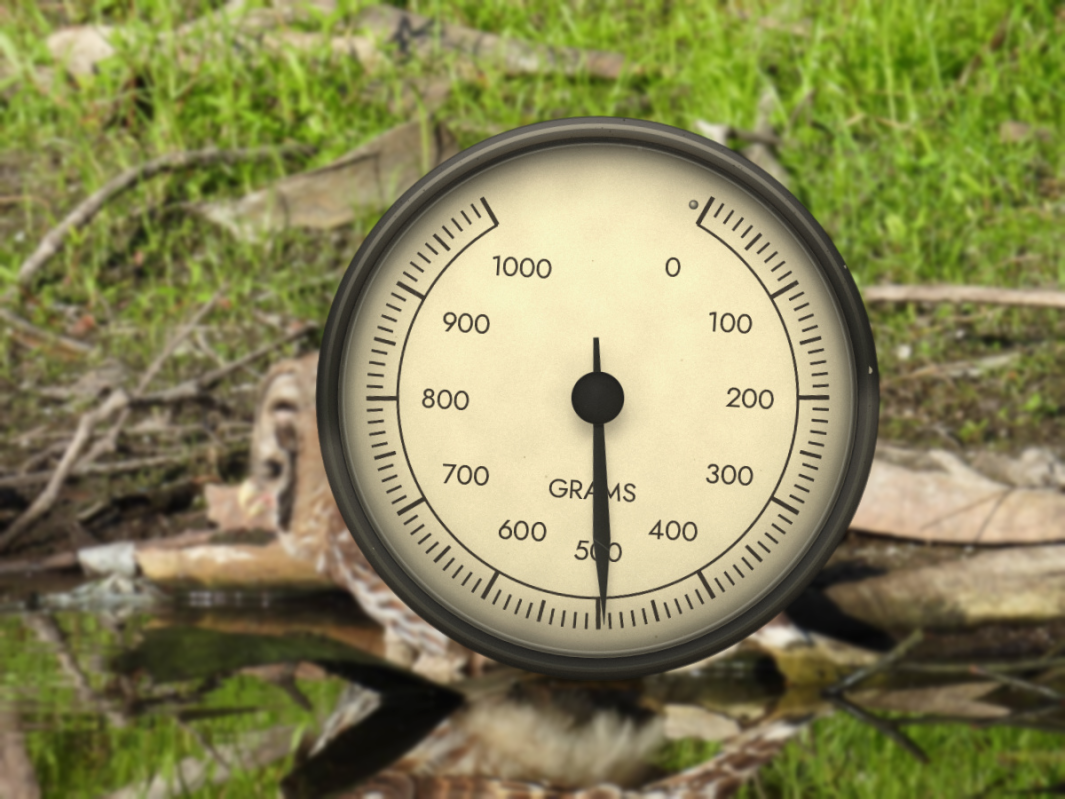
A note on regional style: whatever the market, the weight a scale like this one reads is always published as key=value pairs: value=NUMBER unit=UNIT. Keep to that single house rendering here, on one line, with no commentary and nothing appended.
value=495 unit=g
